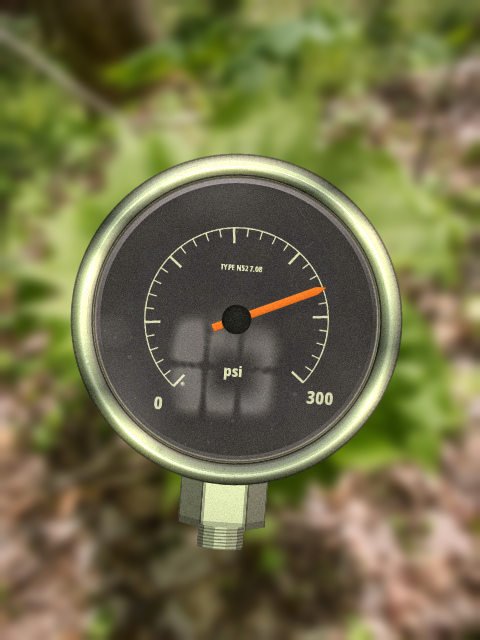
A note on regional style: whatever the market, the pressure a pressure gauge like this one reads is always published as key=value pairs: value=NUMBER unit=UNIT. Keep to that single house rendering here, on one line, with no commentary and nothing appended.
value=230 unit=psi
